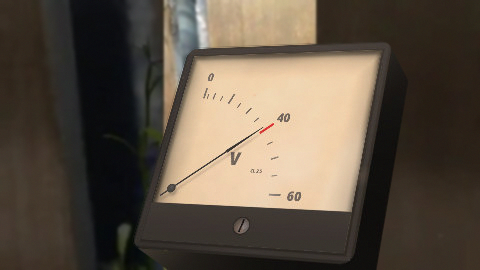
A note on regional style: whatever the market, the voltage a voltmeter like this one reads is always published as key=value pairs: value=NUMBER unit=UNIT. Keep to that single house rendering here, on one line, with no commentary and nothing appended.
value=40 unit=V
